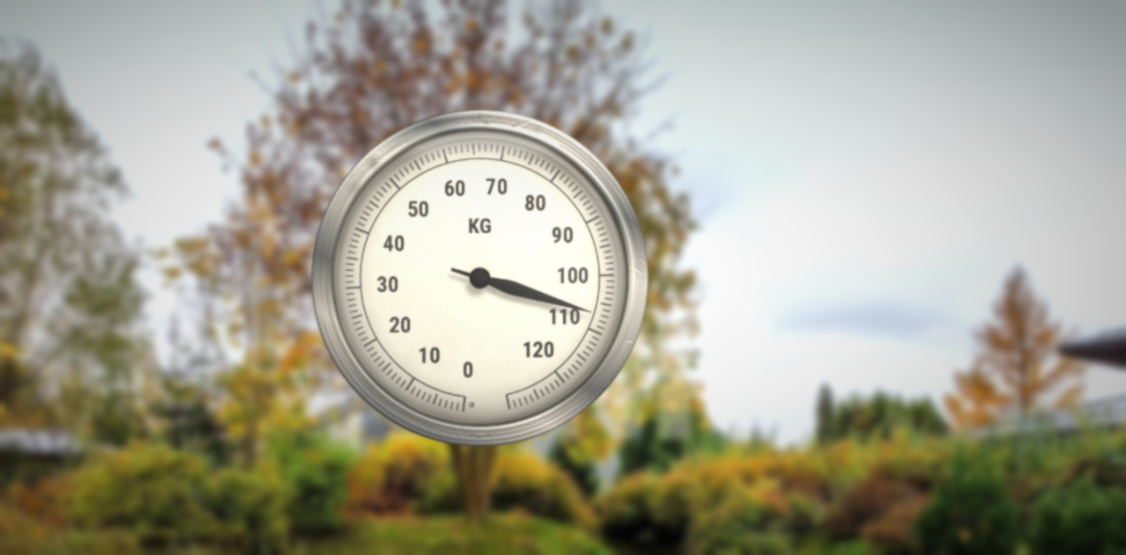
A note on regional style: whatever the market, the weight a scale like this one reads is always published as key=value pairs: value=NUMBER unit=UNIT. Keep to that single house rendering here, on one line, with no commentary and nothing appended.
value=107 unit=kg
